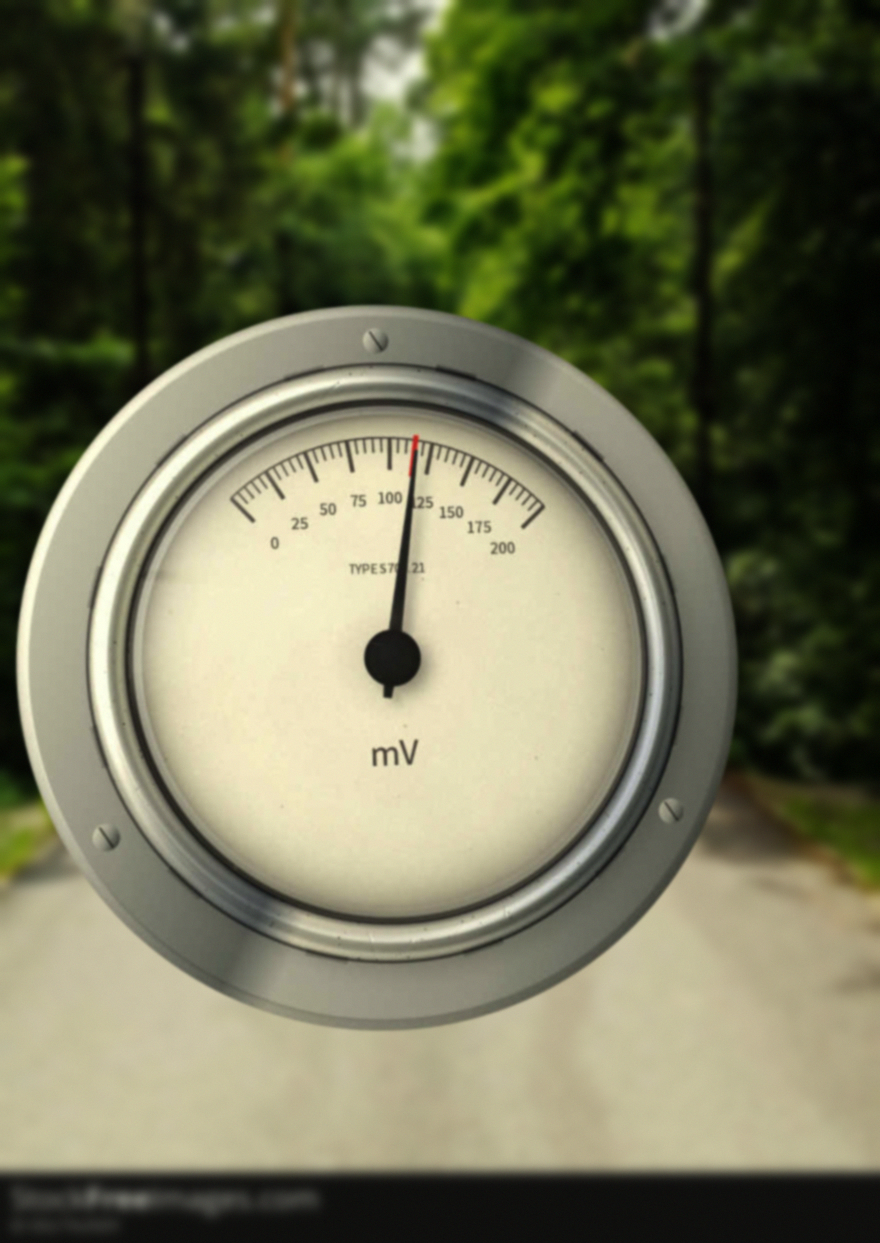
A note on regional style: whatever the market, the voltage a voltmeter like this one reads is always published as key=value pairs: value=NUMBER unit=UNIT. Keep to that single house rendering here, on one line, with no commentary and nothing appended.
value=115 unit=mV
